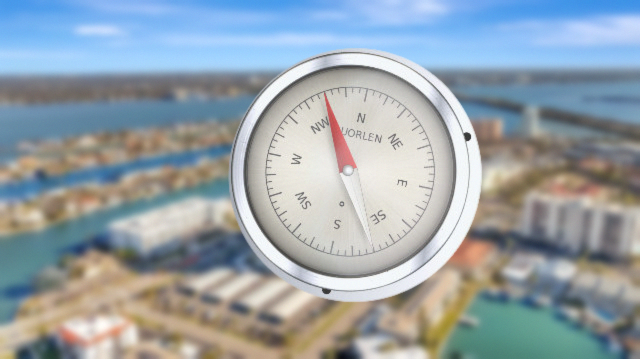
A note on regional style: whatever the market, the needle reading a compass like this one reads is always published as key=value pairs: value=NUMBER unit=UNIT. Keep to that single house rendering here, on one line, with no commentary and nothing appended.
value=330 unit=°
